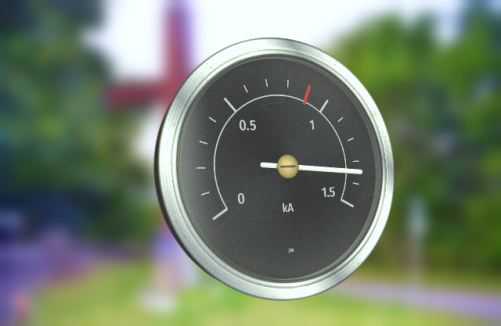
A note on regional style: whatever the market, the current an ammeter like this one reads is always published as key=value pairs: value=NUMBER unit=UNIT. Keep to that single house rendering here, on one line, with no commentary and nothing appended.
value=1.35 unit=kA
